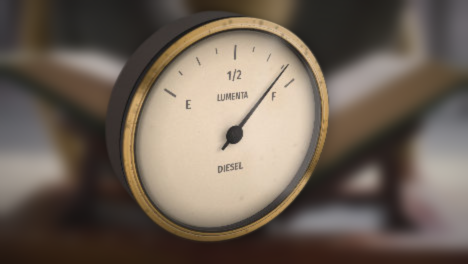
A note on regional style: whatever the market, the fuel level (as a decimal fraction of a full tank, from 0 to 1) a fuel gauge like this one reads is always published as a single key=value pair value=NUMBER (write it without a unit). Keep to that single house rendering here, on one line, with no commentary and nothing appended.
value=0.875
